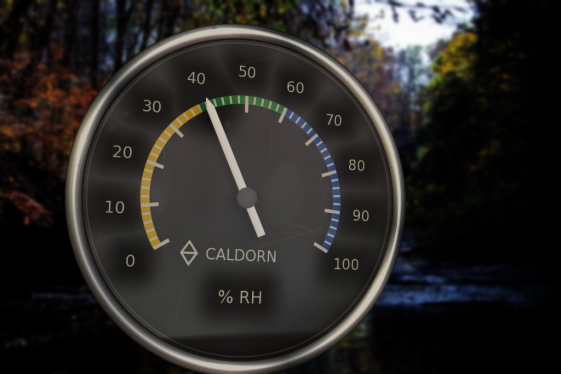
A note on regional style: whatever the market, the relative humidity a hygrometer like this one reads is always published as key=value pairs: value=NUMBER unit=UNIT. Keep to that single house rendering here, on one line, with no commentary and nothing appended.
value=40 unit=%
